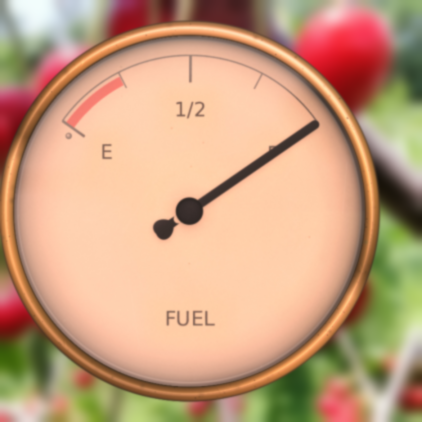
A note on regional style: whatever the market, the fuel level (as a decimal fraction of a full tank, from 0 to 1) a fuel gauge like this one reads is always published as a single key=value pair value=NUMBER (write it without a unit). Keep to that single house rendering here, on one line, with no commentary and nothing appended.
value=1
